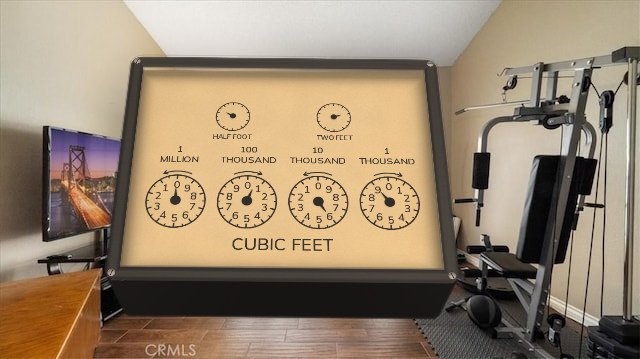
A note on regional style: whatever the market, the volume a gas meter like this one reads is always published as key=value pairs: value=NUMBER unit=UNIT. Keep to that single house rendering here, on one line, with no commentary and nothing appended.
value=5900 unit=ft³
